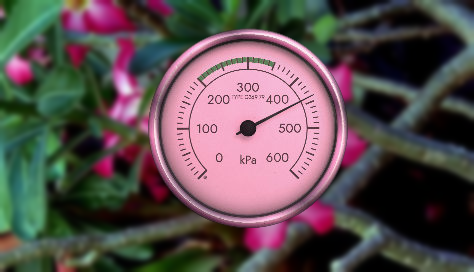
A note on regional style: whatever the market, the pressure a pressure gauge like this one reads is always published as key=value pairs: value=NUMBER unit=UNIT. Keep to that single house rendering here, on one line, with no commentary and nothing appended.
value=440 unit=kPa
